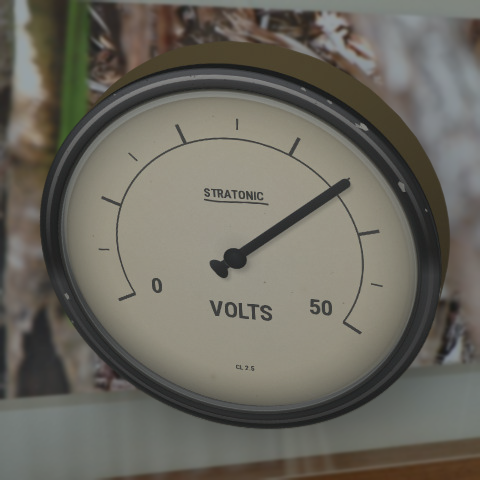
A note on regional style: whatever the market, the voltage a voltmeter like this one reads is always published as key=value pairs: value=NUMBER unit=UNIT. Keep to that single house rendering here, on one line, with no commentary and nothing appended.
value=35 unit=V
